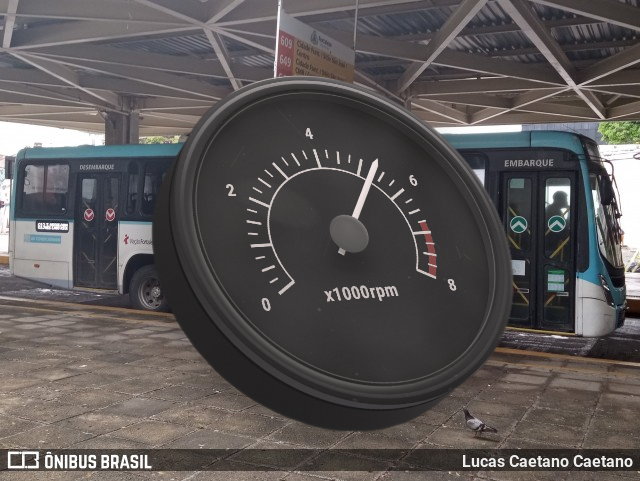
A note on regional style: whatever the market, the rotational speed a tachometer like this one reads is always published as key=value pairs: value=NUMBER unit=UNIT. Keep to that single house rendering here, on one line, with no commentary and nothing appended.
value=5250 unit=rpm
